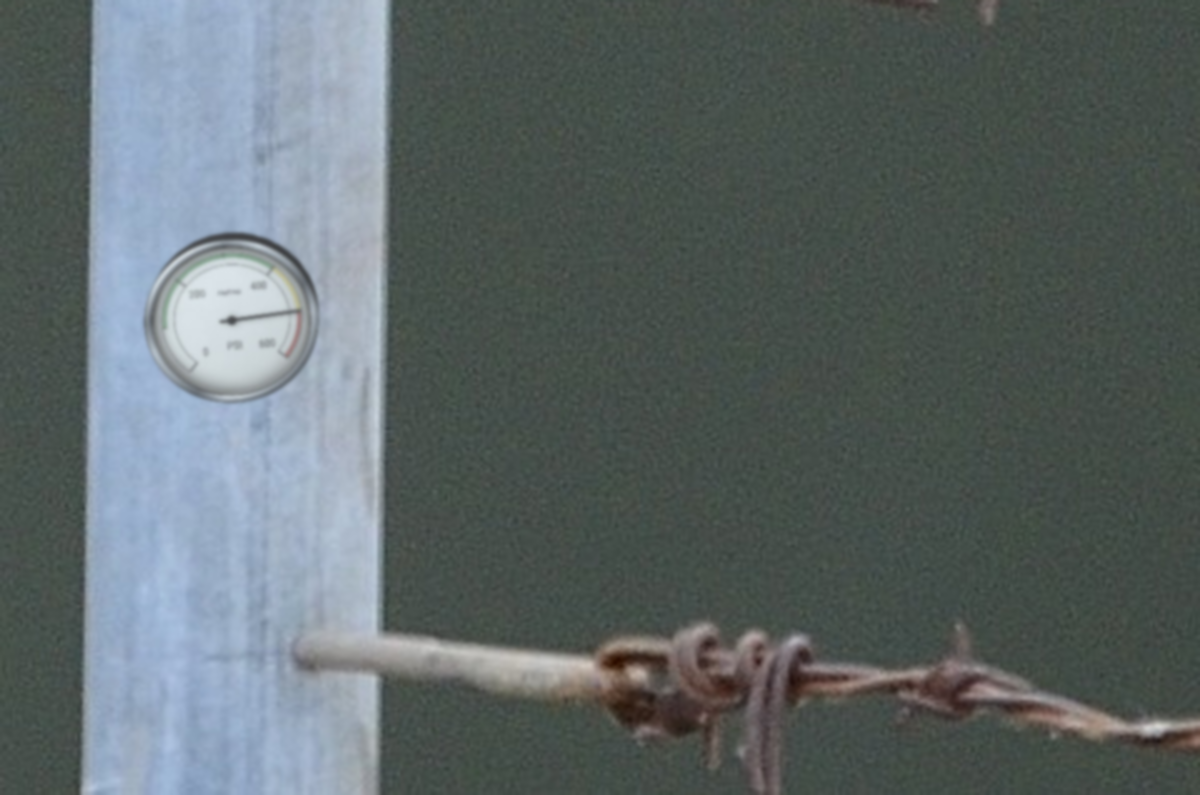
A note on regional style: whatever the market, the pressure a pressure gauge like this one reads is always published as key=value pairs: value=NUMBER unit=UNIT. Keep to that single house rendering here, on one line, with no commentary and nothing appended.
value=500 unit=psi
